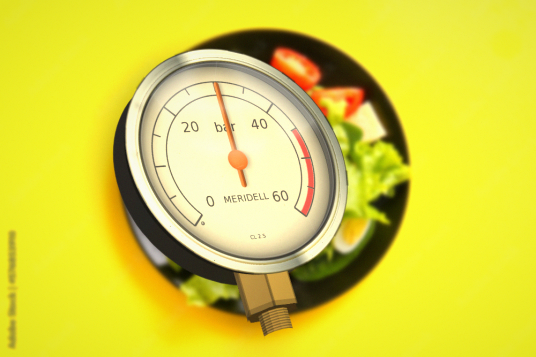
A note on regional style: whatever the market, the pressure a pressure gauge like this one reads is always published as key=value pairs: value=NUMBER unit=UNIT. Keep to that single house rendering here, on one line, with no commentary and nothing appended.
value=30 unit=bar
